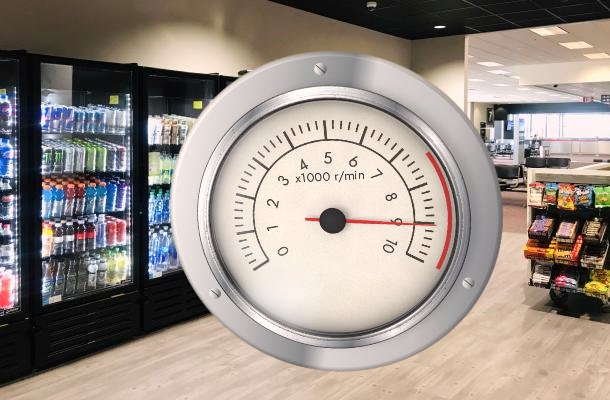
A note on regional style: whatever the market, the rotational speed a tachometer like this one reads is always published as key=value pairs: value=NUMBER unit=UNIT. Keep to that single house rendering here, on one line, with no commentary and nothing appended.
value=9000 unit=rpm
